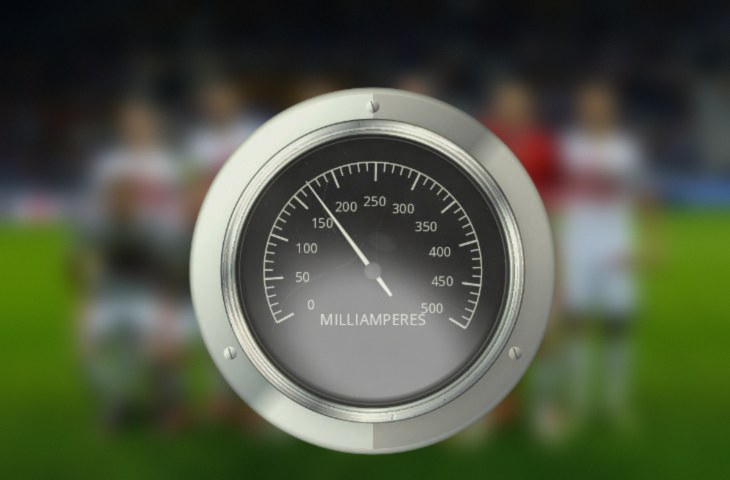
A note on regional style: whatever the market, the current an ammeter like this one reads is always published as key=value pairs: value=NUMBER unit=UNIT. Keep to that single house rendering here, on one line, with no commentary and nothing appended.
value=170 unit=mA
